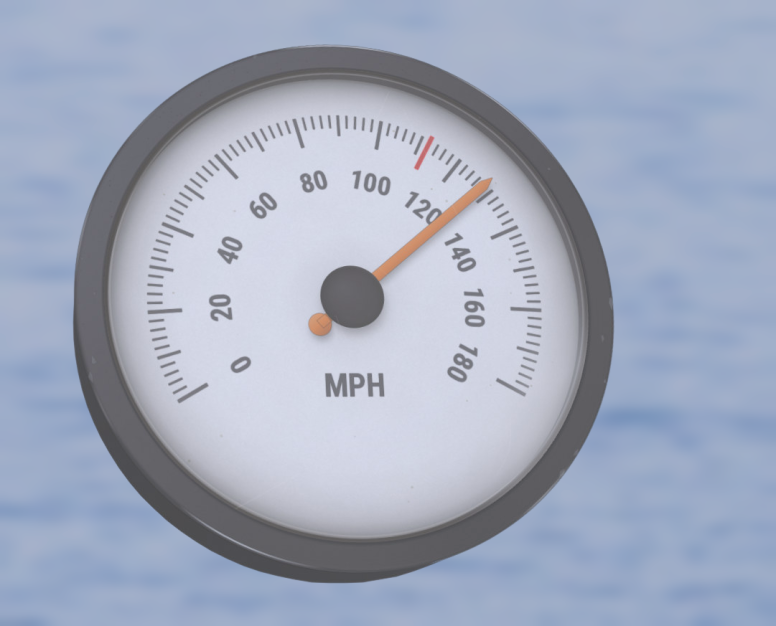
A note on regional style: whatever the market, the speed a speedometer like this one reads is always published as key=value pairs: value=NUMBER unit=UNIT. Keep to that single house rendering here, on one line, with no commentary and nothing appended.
value=128 unit=mph
